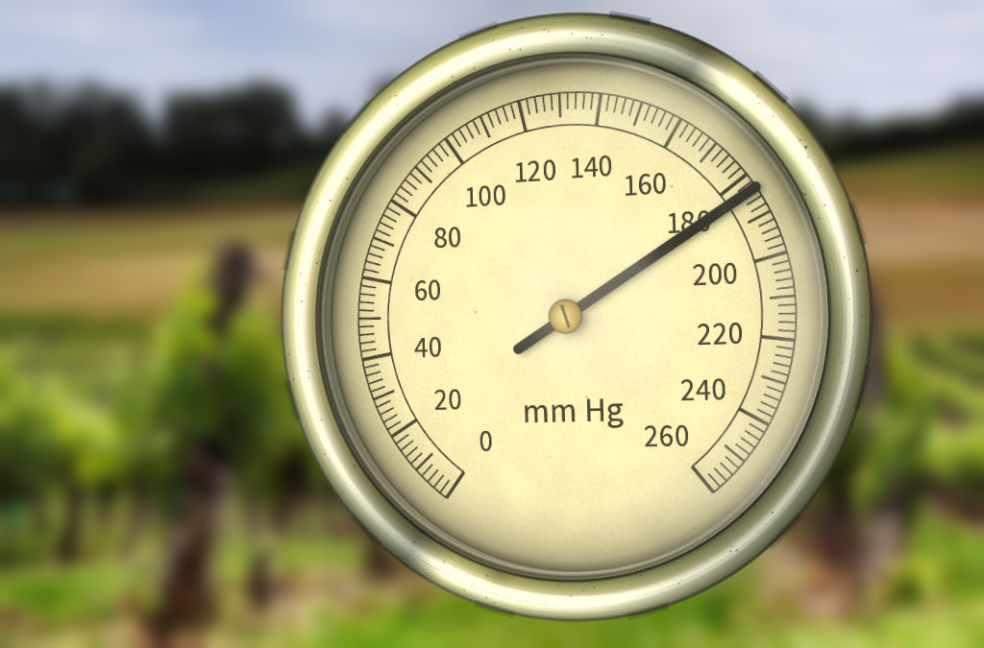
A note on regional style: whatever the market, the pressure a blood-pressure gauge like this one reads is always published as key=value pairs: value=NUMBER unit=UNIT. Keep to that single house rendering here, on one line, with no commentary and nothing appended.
value=184 unit=mmHg
